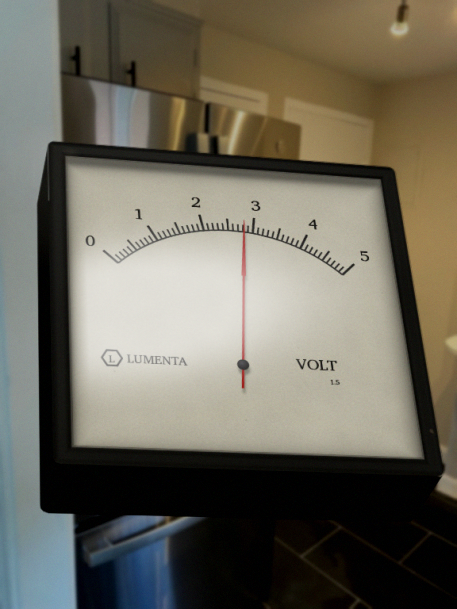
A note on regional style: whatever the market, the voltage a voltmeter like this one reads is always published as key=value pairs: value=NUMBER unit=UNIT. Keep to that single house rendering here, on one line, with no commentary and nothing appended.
value=2.8 unit=V
